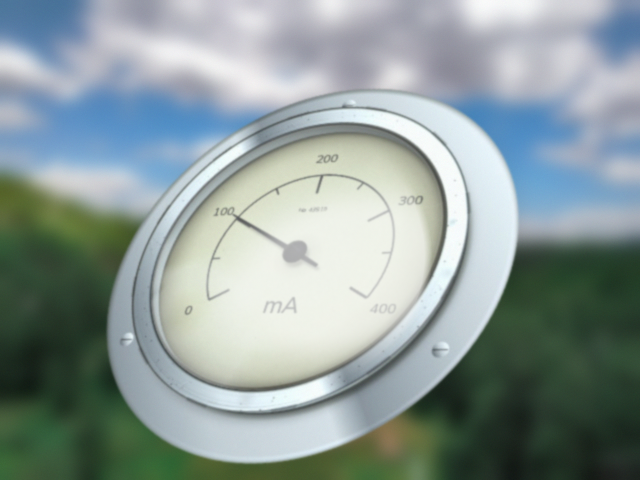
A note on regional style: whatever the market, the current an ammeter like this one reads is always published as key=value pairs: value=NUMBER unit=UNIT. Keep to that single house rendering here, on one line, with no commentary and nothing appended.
value=100 unit=mA
